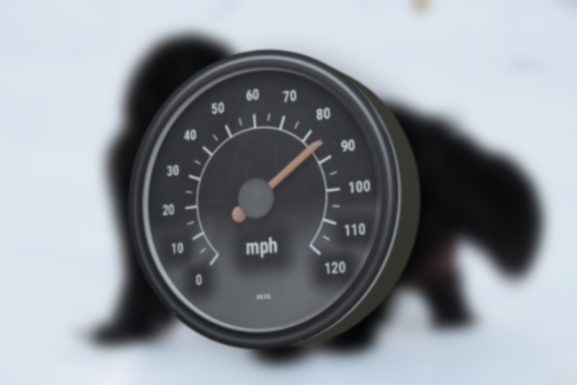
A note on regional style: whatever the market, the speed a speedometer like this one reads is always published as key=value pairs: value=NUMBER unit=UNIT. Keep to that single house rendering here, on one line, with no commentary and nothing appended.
value=85 unit=mph
